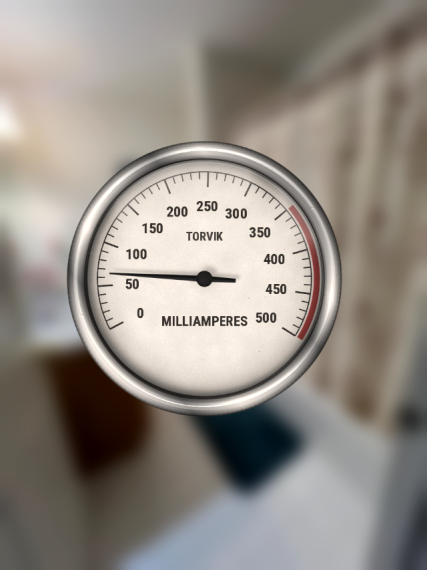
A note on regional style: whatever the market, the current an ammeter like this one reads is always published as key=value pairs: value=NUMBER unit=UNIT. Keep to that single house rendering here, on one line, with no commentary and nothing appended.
value=65 unit=mA
